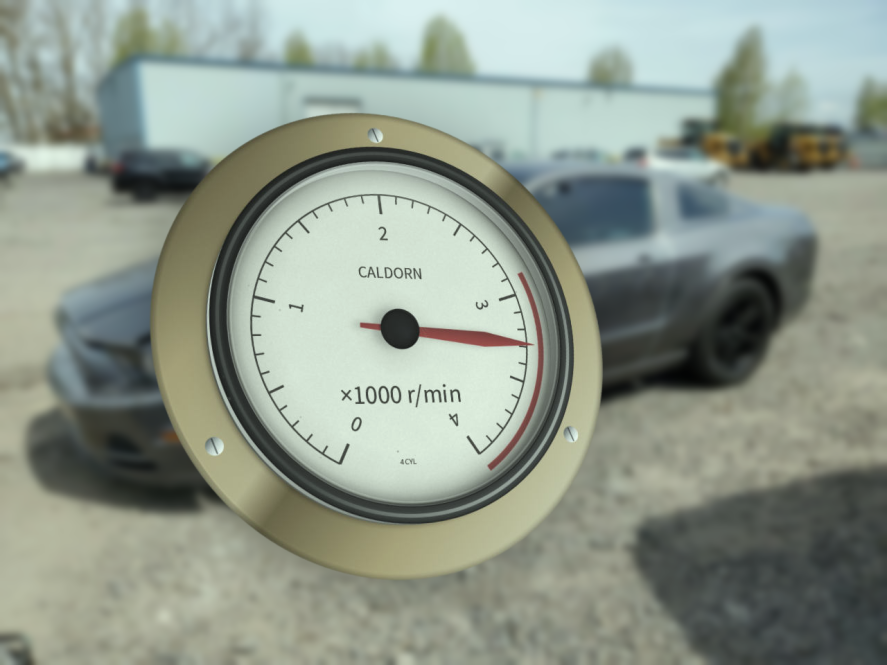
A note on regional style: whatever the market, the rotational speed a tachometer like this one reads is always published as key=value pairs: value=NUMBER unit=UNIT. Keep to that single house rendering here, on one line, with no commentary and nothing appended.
value=3300 unit=rpm
